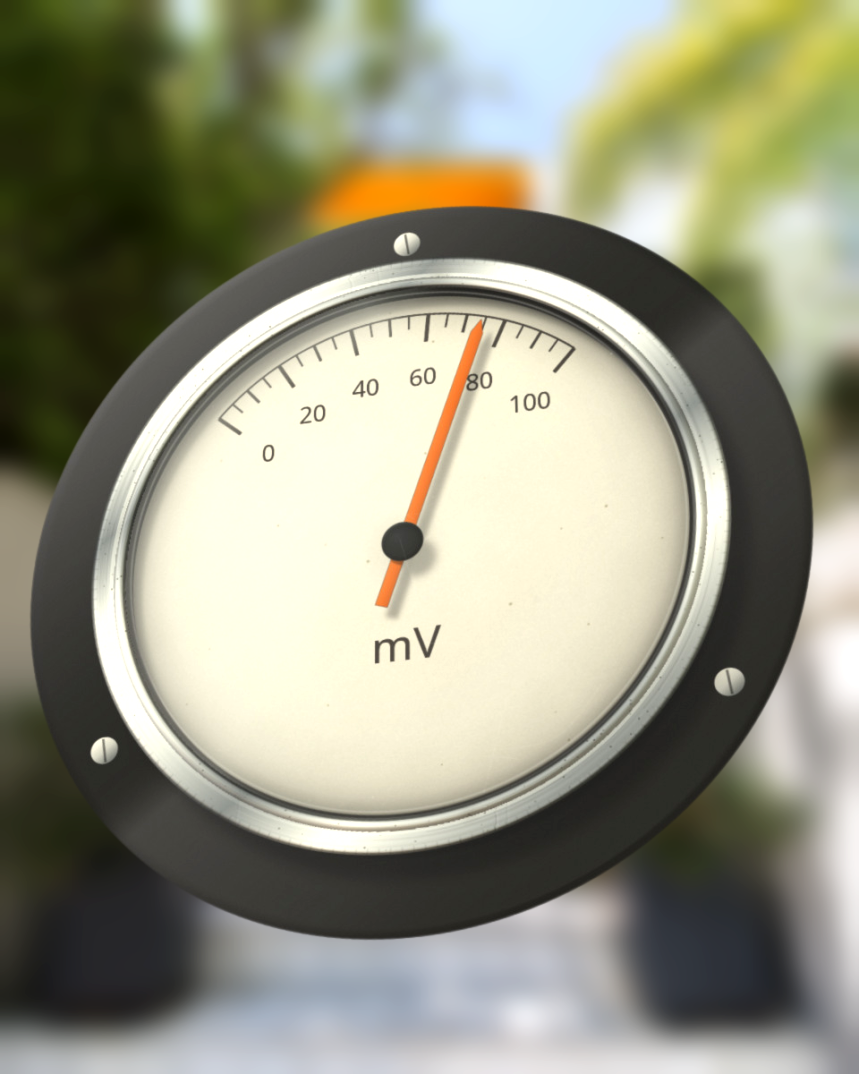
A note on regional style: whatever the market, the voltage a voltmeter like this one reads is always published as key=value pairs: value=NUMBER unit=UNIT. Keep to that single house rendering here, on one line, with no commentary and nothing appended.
value=75 unit=mV
